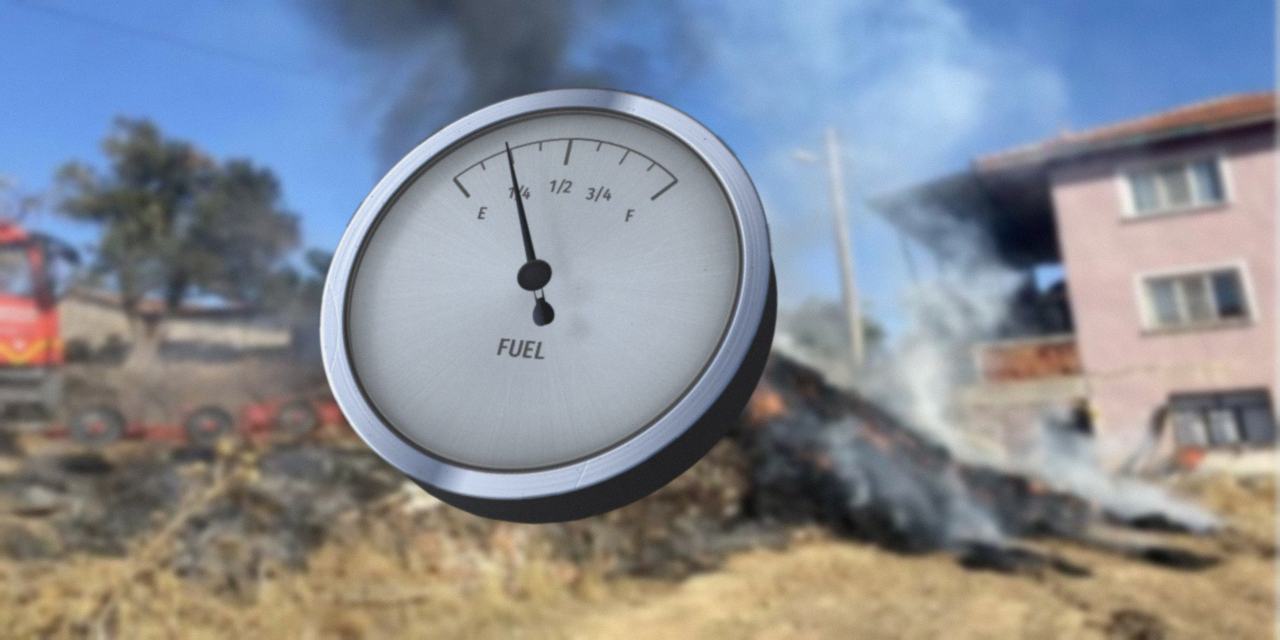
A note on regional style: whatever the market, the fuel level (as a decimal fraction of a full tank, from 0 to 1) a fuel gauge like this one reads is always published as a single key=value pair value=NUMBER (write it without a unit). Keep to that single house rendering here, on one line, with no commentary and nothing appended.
value=0.25
